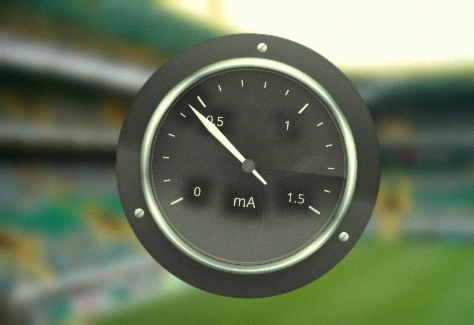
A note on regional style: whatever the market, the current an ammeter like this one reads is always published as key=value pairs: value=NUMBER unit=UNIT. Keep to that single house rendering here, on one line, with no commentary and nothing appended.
value=0.45 unit=mA
